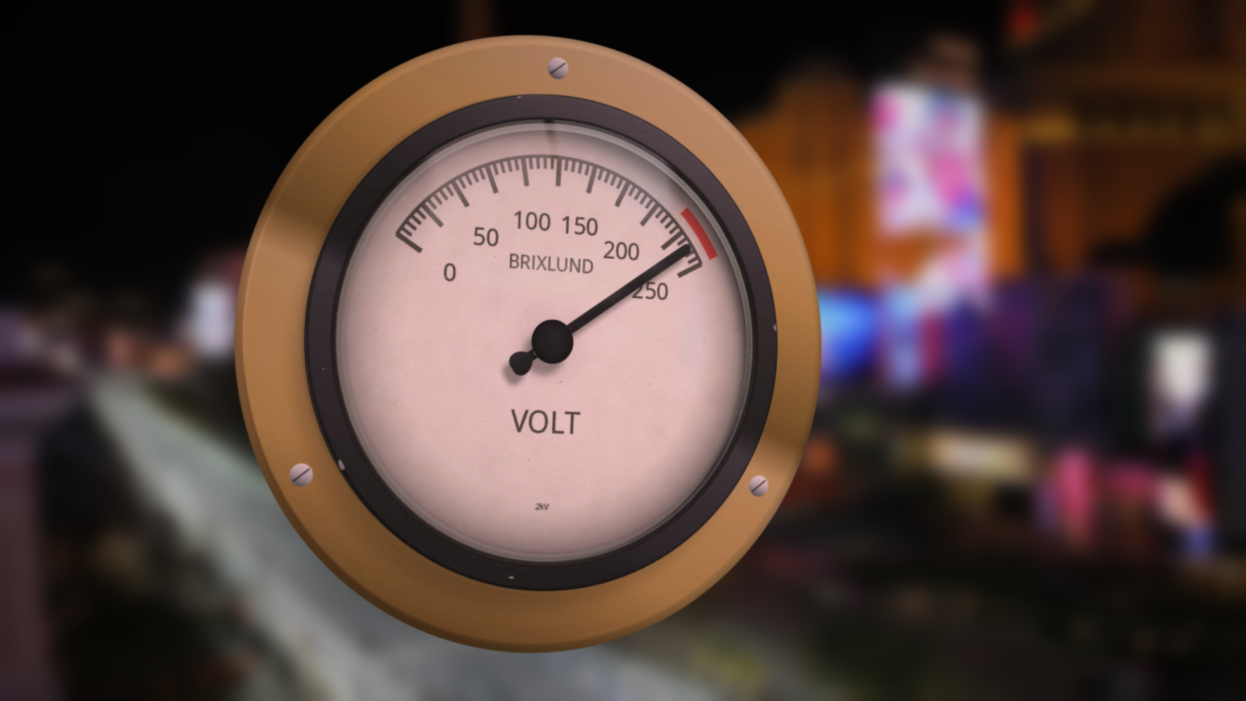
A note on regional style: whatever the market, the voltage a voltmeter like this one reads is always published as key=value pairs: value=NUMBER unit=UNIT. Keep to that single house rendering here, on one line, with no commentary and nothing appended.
value=235 unit=V
